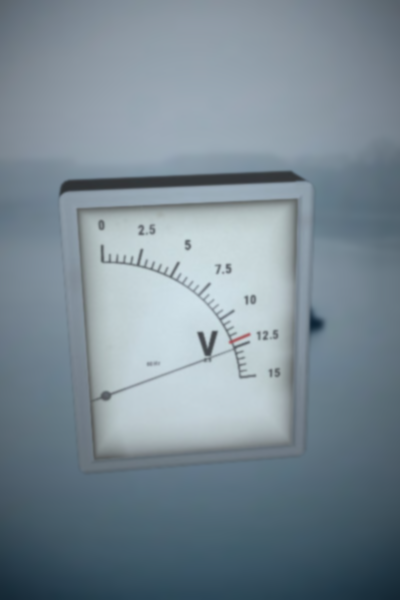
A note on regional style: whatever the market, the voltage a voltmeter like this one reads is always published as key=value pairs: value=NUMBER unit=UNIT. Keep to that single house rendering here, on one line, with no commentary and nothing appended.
value=12.5 unit=V
